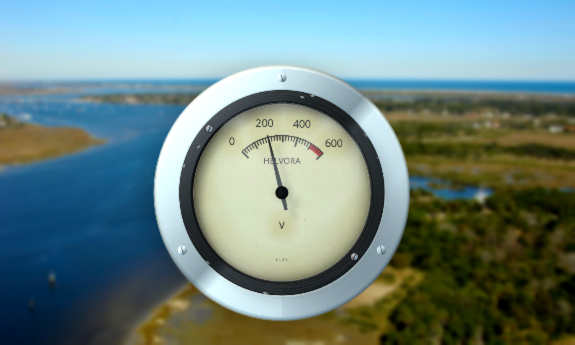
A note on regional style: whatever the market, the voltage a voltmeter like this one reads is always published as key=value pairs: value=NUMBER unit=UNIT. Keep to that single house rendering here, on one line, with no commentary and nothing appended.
value=200 unit=V
